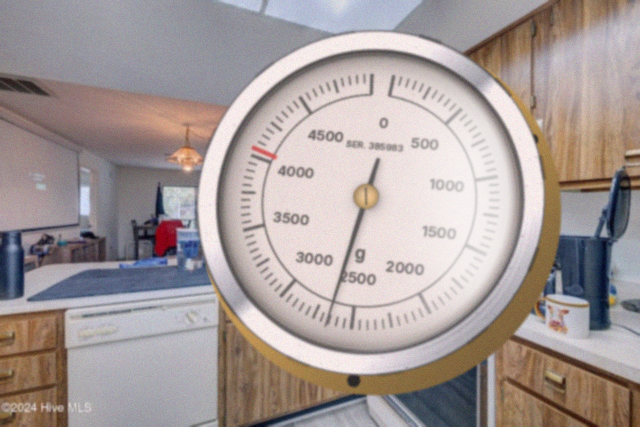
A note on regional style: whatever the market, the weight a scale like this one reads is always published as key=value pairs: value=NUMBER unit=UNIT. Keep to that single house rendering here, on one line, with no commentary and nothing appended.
value=2650 unit=g
